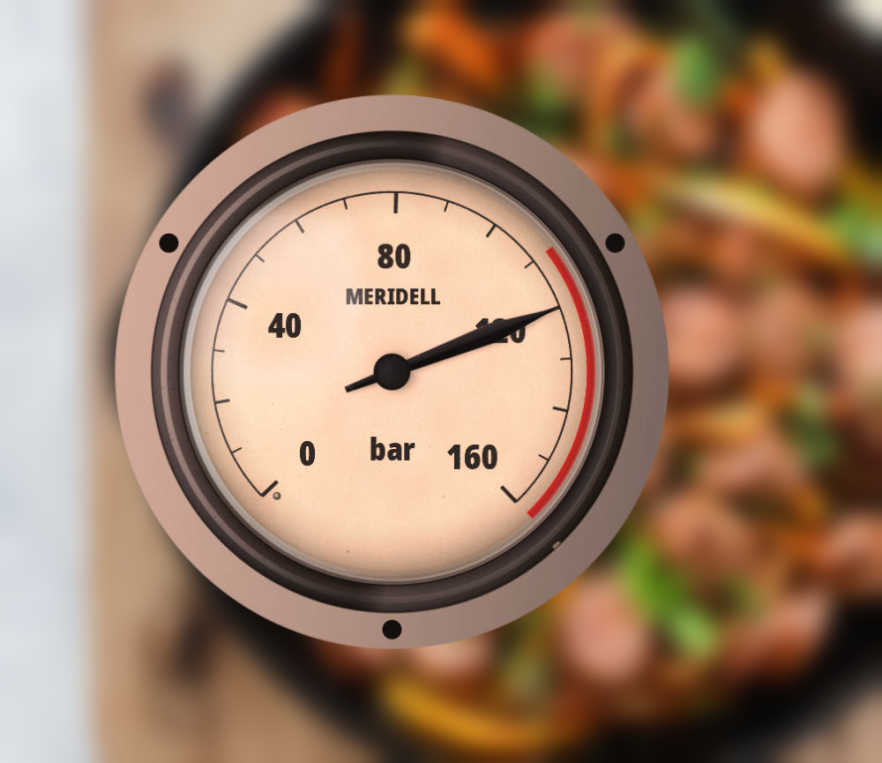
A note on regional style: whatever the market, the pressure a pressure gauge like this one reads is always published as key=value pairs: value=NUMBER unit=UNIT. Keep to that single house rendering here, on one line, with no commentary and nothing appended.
value=120 unit=bar
